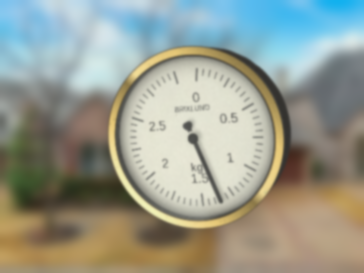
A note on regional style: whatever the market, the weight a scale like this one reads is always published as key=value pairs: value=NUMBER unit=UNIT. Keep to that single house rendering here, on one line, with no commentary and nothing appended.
value=1.35 unit=kg
